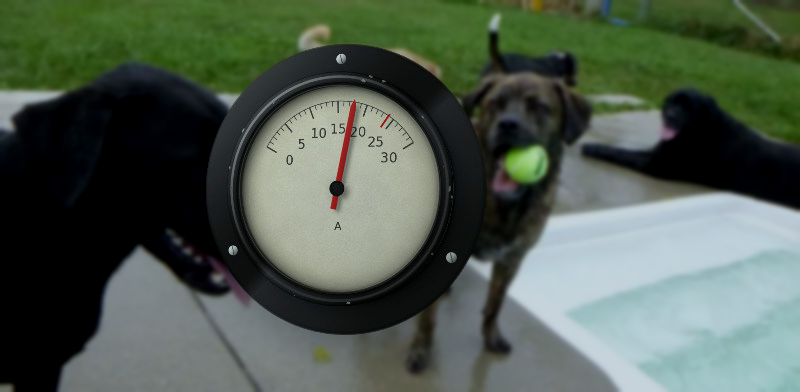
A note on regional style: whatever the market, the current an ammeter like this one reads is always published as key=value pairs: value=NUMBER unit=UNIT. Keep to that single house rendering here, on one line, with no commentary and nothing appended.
value=18 unit=A
